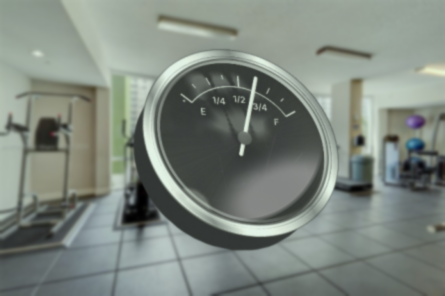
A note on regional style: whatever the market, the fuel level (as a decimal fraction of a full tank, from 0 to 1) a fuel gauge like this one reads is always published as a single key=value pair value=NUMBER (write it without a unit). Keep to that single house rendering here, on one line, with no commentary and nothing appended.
value=0.625
